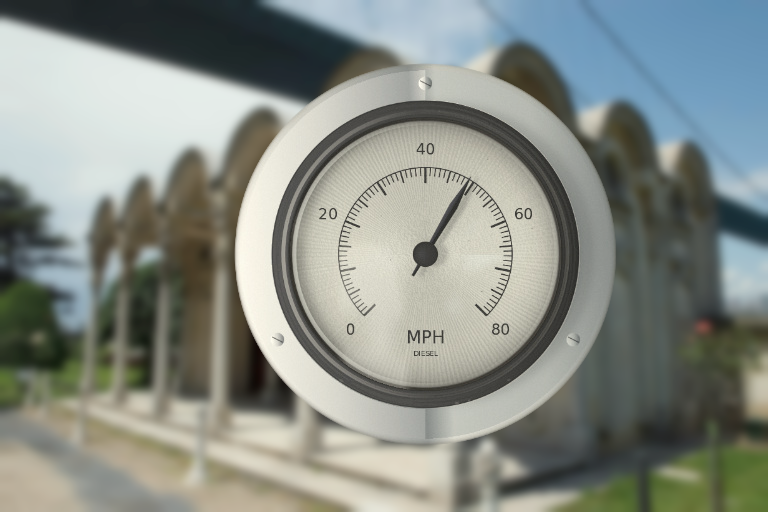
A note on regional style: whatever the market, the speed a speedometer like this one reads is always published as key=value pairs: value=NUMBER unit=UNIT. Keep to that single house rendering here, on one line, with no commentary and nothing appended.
value=49 unit=mph
